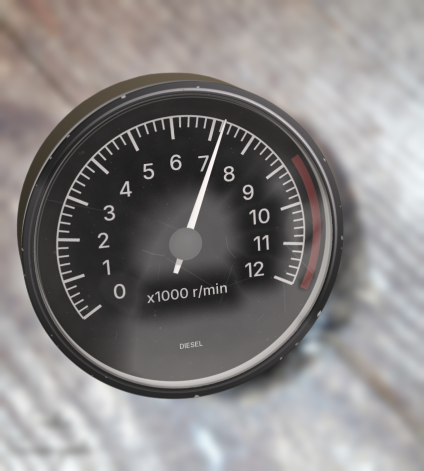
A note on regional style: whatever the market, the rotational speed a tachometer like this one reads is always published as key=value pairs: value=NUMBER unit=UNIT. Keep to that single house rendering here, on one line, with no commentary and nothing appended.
value=7200 unit=rpm
